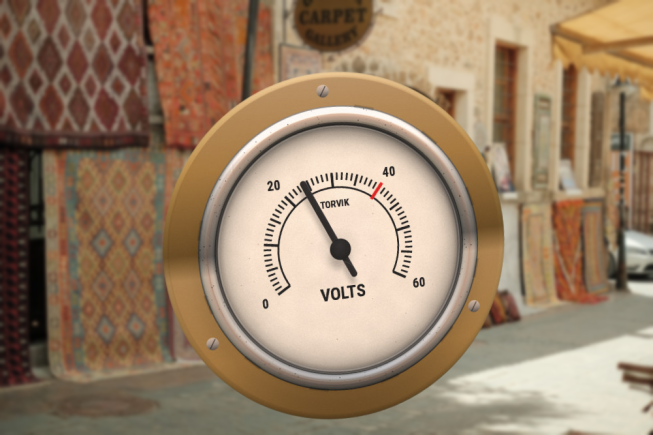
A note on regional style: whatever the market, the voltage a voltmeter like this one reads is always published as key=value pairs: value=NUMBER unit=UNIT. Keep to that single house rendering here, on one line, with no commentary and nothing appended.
value=24 unit=V
